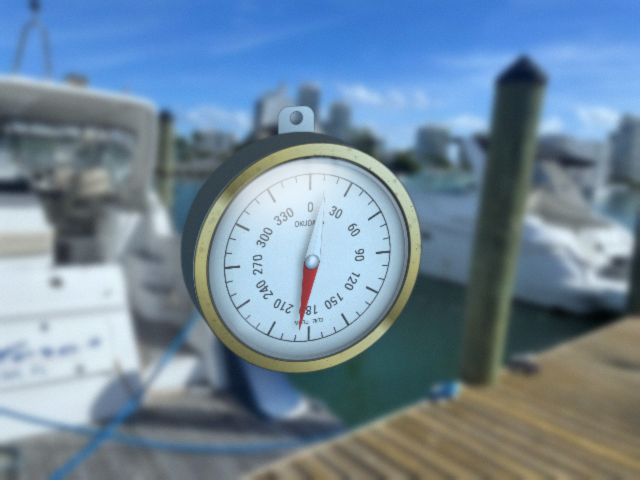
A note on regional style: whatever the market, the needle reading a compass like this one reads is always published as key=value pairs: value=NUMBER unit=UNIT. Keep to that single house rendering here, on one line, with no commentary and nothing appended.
value=190 unit=°
